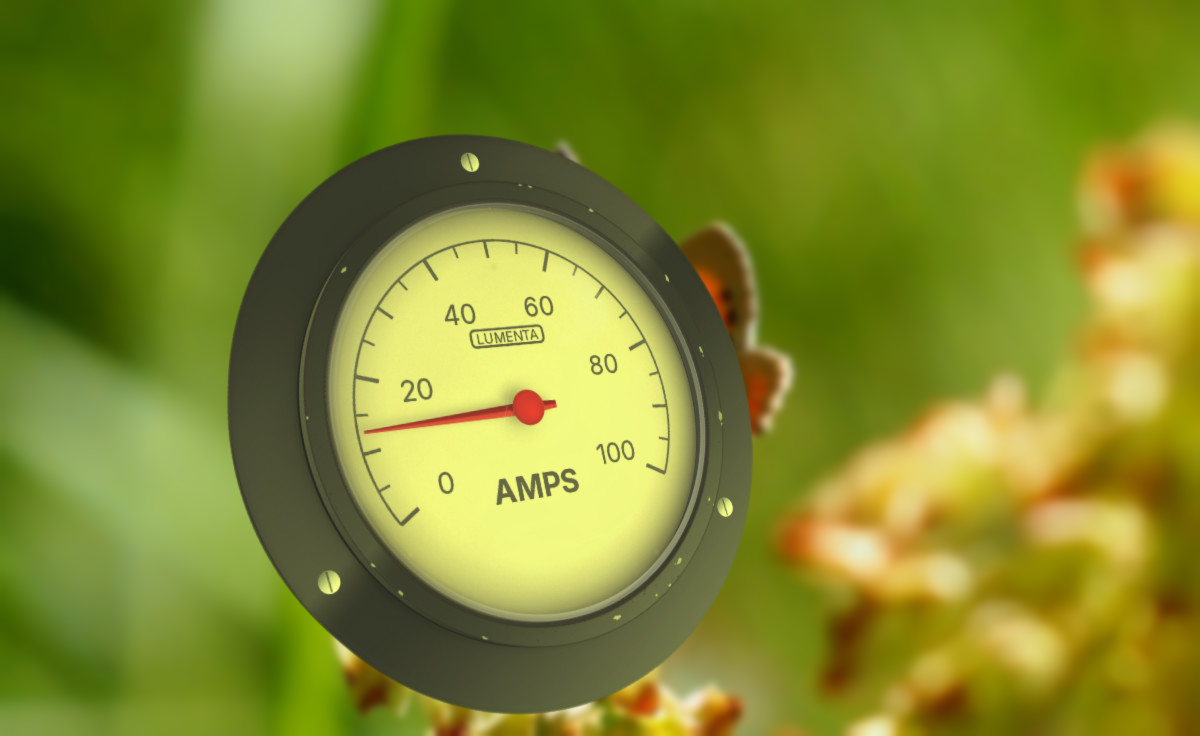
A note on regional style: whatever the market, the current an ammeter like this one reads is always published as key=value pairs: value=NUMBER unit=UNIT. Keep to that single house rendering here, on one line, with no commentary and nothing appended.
value=12.5 unit=A
